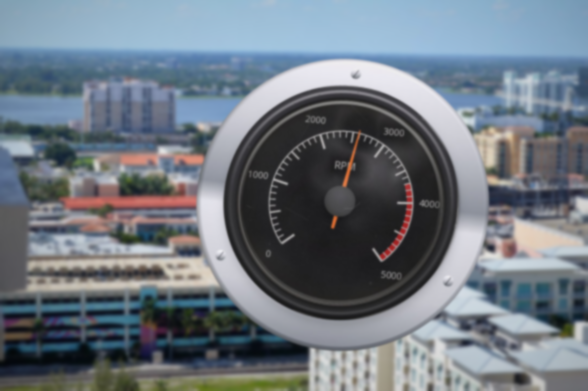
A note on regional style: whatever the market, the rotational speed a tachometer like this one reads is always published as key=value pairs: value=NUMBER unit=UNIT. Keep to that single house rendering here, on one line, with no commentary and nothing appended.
value=2600 unit=rpm
